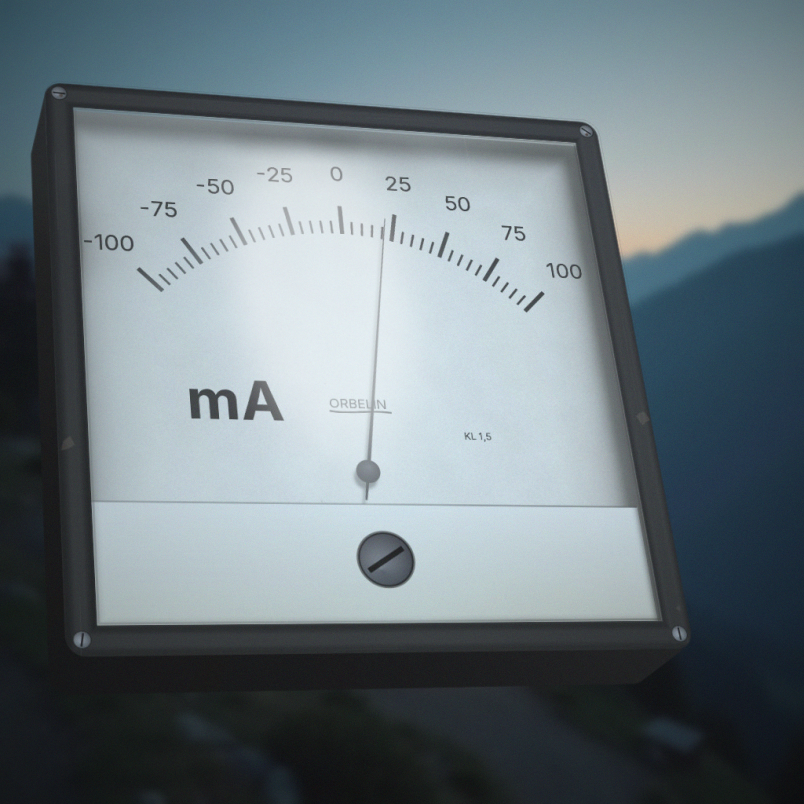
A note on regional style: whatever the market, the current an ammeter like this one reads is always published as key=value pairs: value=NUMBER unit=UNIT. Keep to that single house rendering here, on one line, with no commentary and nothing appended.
value=20 unit=mA
